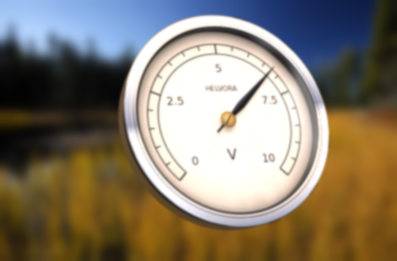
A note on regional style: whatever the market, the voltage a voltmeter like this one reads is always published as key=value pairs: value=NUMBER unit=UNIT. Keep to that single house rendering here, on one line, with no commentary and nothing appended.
value=6.75 unit=V
